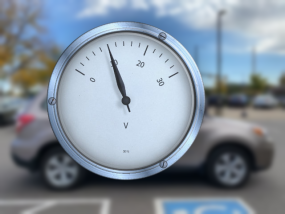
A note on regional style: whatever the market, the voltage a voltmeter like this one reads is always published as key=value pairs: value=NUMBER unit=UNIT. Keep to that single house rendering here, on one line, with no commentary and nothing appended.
value=10 unit=V
